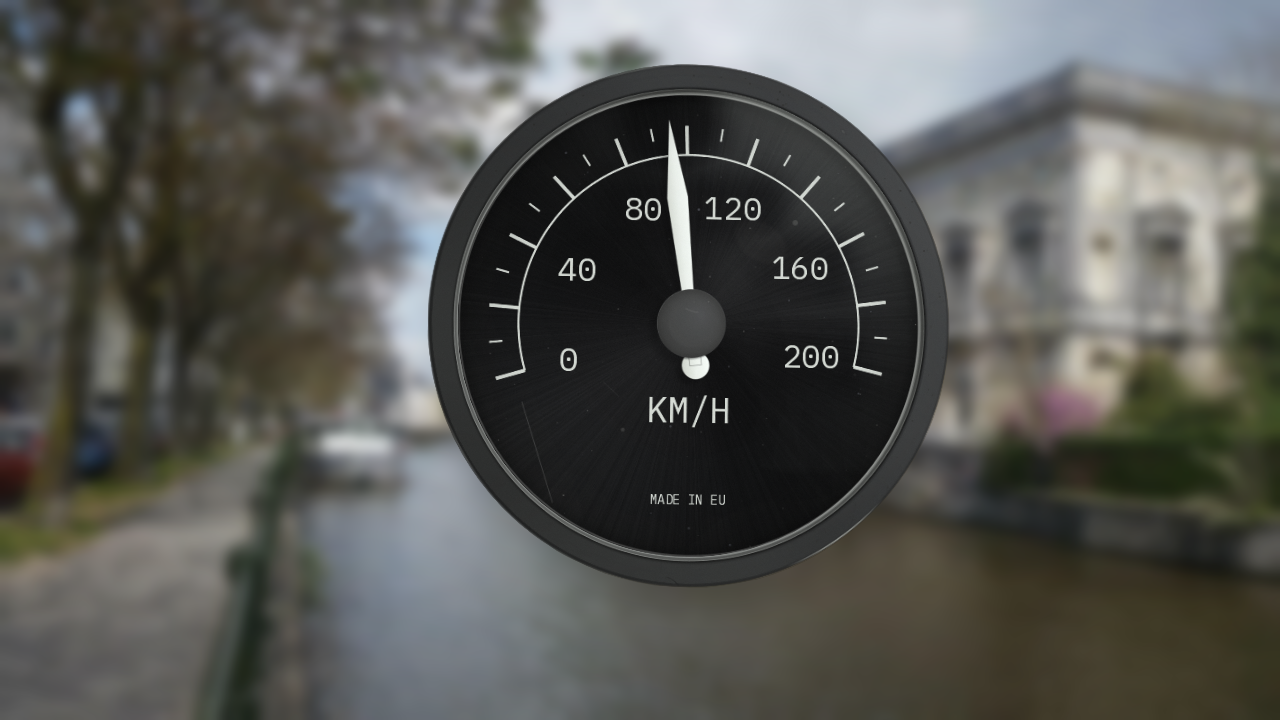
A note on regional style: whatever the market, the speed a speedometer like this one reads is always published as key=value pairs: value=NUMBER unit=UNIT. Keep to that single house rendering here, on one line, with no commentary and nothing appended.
value=95 unit=km/h
